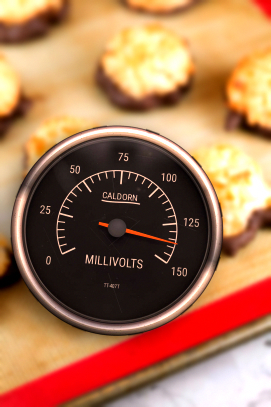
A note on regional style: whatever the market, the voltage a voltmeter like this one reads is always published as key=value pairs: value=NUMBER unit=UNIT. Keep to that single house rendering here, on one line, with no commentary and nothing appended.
value=137.5 unit=mV
